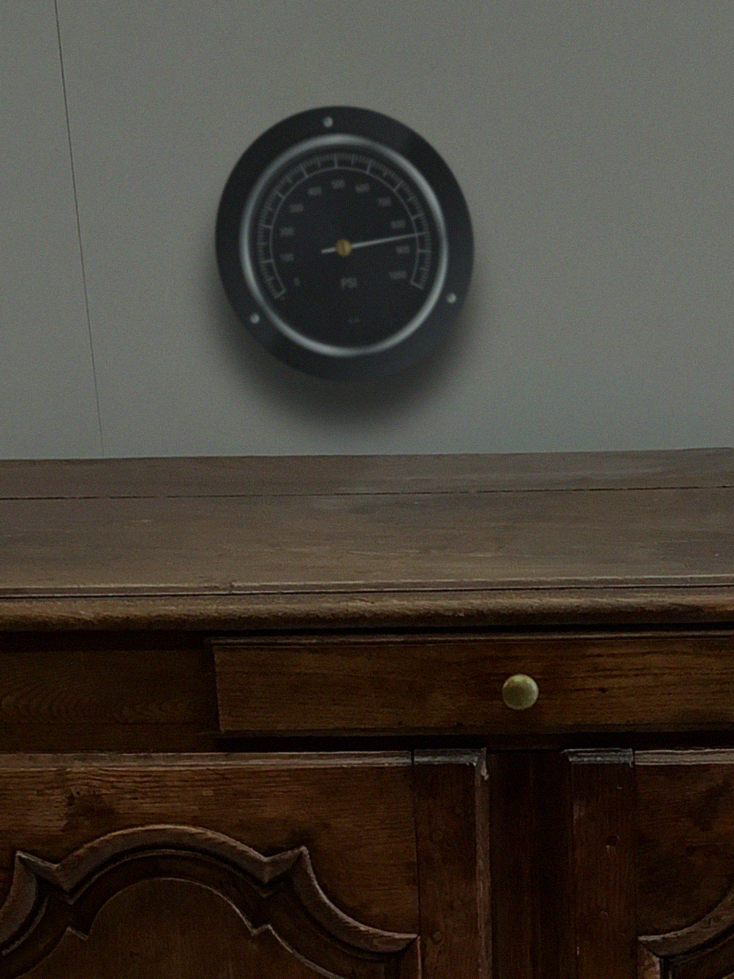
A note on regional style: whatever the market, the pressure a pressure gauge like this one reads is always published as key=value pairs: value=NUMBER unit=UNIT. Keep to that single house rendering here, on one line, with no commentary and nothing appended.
value=850 unit=psi
